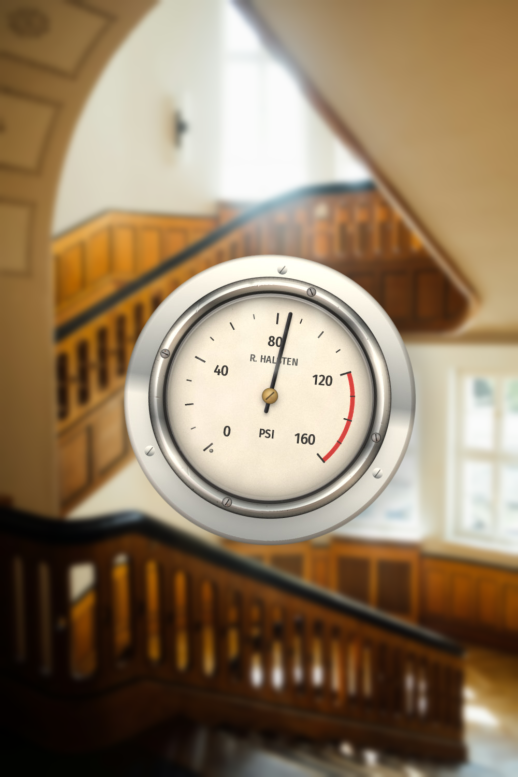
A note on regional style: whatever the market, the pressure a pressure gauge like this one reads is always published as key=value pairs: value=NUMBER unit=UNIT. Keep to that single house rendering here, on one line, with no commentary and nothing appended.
value=85 unit=psi
